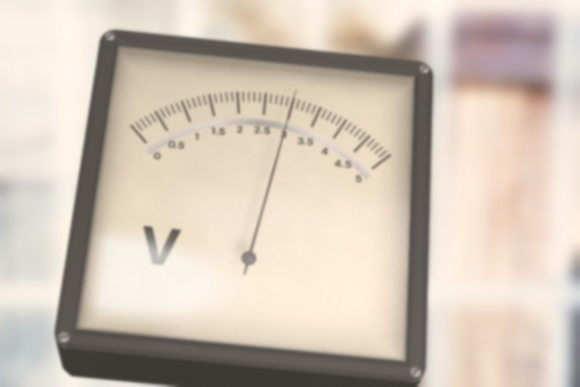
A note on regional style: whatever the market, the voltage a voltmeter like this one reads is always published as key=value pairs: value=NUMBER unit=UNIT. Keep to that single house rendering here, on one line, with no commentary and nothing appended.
value=3 unit=V
